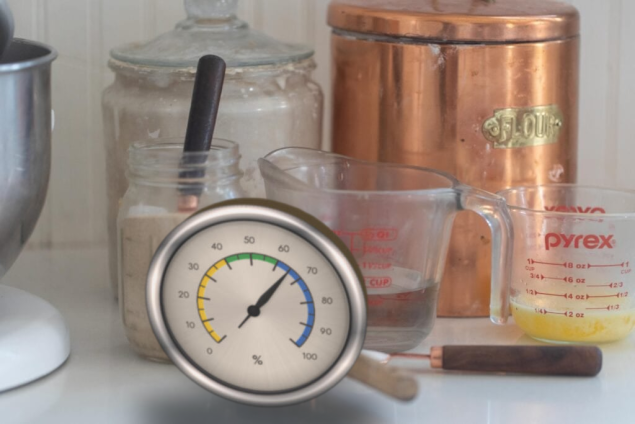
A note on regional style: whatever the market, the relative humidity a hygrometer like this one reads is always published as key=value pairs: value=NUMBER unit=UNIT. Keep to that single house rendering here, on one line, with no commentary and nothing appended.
value=65 unit=%
